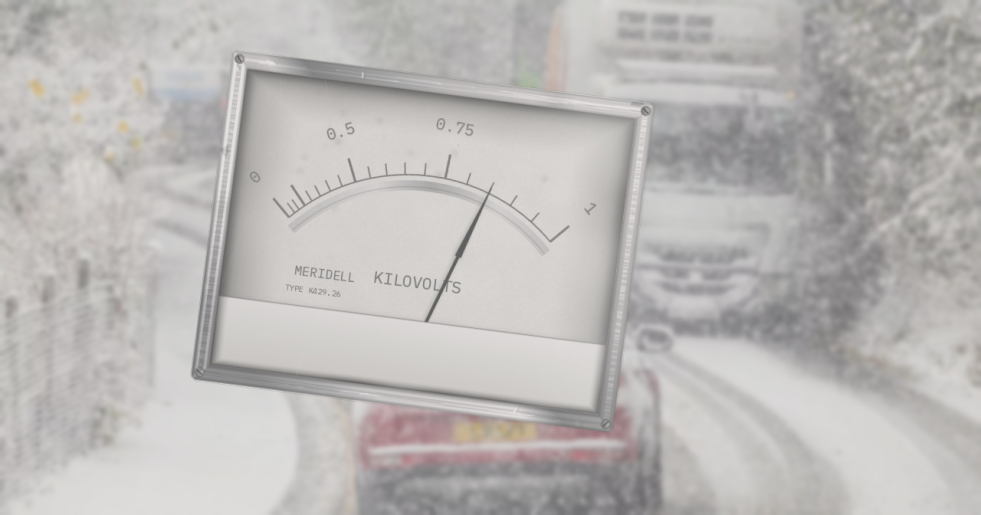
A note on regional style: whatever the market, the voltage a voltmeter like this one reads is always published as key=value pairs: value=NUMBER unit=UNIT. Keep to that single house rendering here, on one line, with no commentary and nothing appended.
value=0.85 unit=kV
